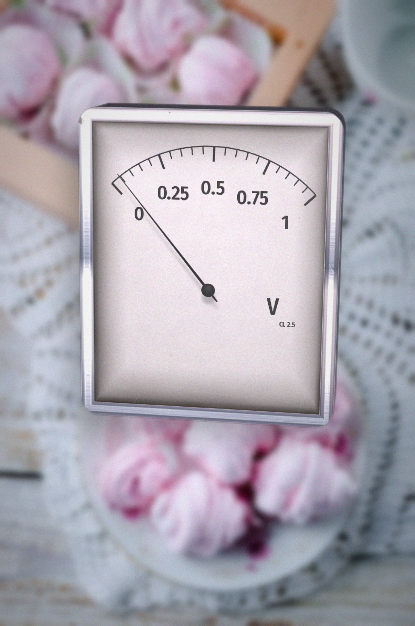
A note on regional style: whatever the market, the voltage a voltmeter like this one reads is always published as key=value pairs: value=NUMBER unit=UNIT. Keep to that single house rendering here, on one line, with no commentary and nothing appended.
value=0.05 unit=V
